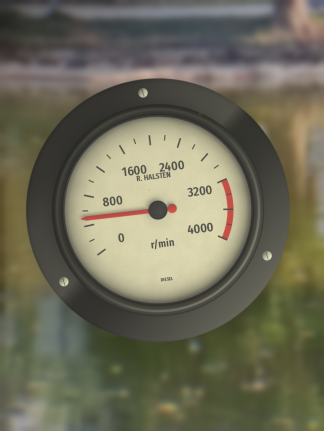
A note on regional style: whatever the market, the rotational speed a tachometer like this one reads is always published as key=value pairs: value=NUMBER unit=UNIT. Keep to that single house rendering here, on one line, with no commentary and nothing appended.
value=500 unit=rpm
